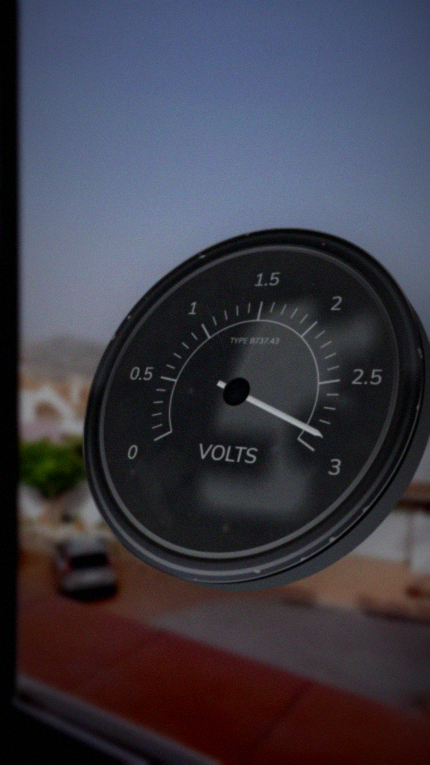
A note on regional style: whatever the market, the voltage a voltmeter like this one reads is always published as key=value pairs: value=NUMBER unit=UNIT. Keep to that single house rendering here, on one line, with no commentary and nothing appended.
value=2.9 unit=V
